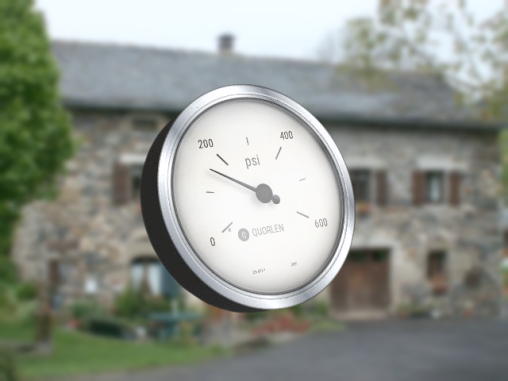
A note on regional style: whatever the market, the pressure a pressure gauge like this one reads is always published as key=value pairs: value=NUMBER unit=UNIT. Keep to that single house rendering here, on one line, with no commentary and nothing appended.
value=150 unit=psi
